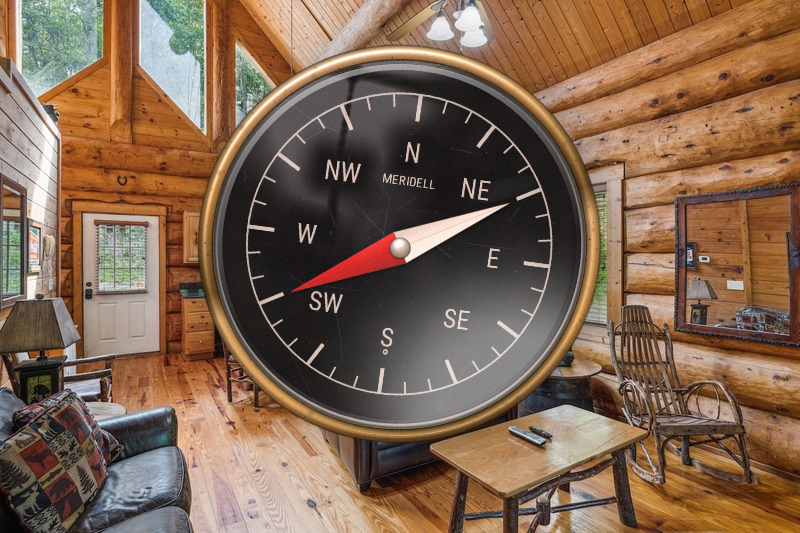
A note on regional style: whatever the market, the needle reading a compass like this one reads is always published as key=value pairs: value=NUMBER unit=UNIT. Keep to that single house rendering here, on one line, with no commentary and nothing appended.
value=240 unit=°
